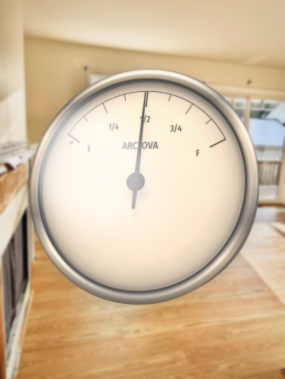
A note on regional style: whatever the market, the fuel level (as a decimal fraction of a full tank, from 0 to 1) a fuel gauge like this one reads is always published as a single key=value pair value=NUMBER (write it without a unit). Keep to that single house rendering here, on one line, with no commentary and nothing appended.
value=0.5
